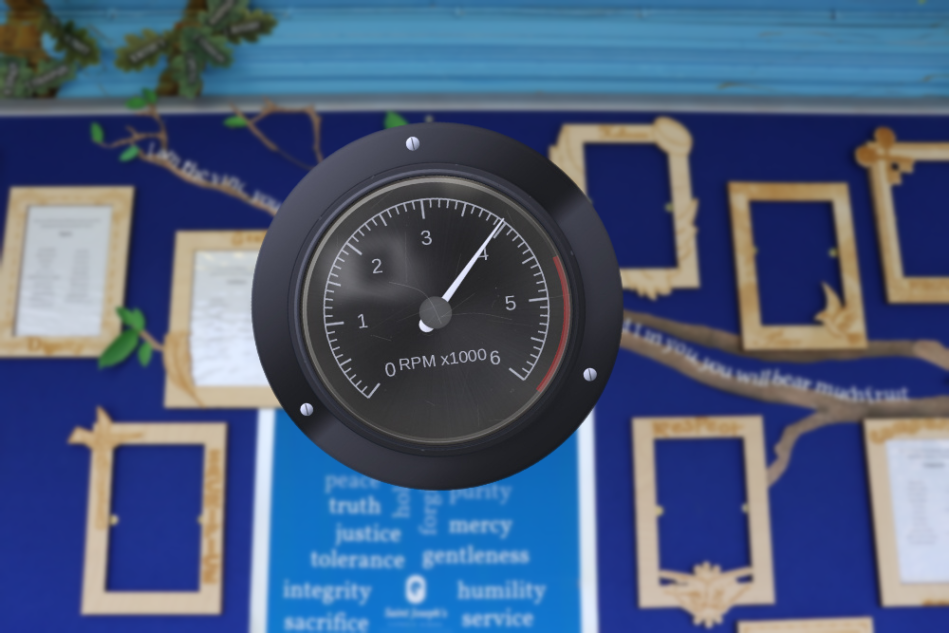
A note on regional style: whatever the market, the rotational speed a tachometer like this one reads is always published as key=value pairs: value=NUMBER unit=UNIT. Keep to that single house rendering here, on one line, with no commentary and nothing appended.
value=3950 unit=rpm
